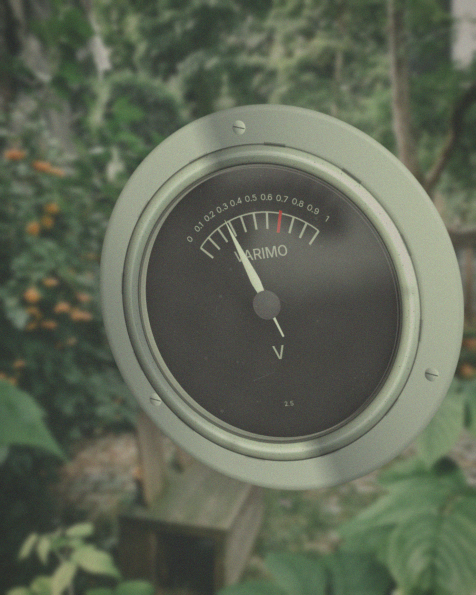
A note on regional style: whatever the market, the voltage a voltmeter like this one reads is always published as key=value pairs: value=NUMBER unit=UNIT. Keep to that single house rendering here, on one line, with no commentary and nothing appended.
value=0.3 unit=V
